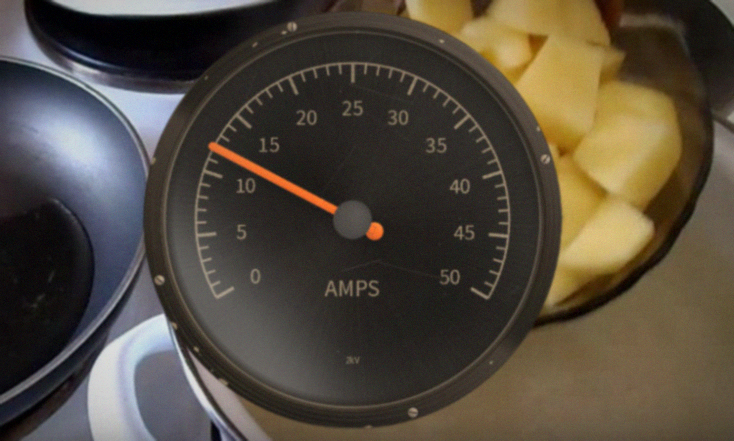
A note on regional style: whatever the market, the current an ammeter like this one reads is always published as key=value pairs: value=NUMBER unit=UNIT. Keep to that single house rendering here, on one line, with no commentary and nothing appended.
value=12 unit=A
